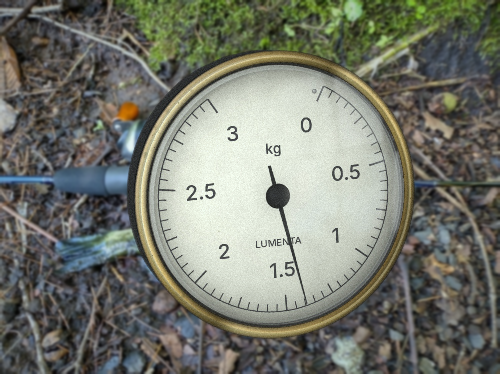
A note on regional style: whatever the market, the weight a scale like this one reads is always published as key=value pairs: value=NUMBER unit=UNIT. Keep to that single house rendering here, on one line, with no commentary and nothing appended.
value=1.4 unit=kg
